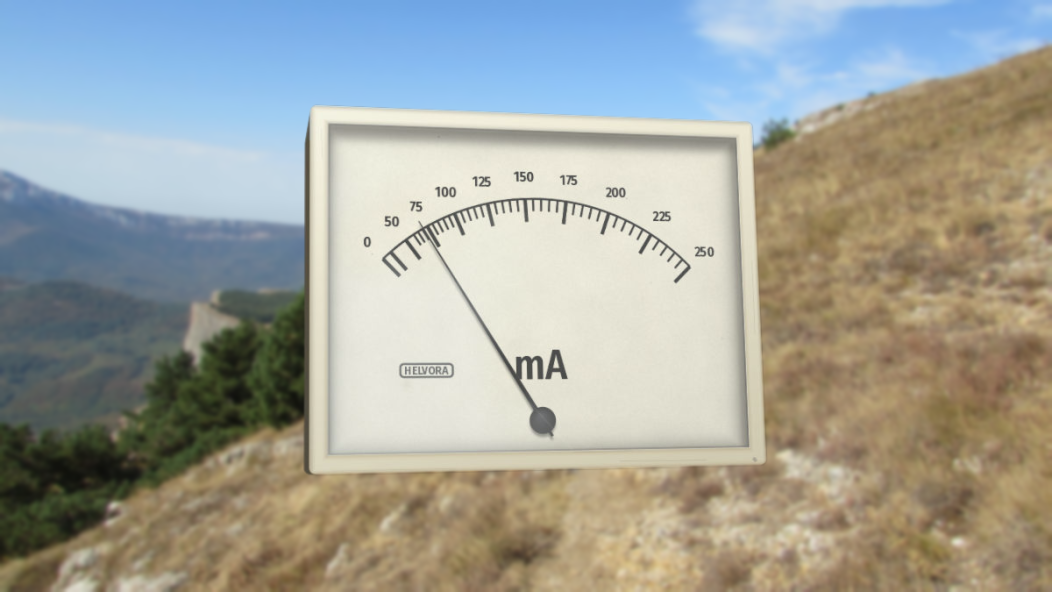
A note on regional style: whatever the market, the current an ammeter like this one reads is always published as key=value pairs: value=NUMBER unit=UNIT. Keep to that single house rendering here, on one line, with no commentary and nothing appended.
value=70 unit=mA
